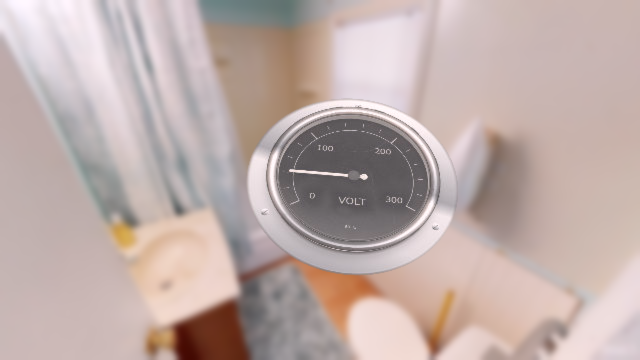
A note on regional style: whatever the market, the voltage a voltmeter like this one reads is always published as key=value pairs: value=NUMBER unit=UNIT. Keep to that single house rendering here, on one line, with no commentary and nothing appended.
value=40 unit=V
